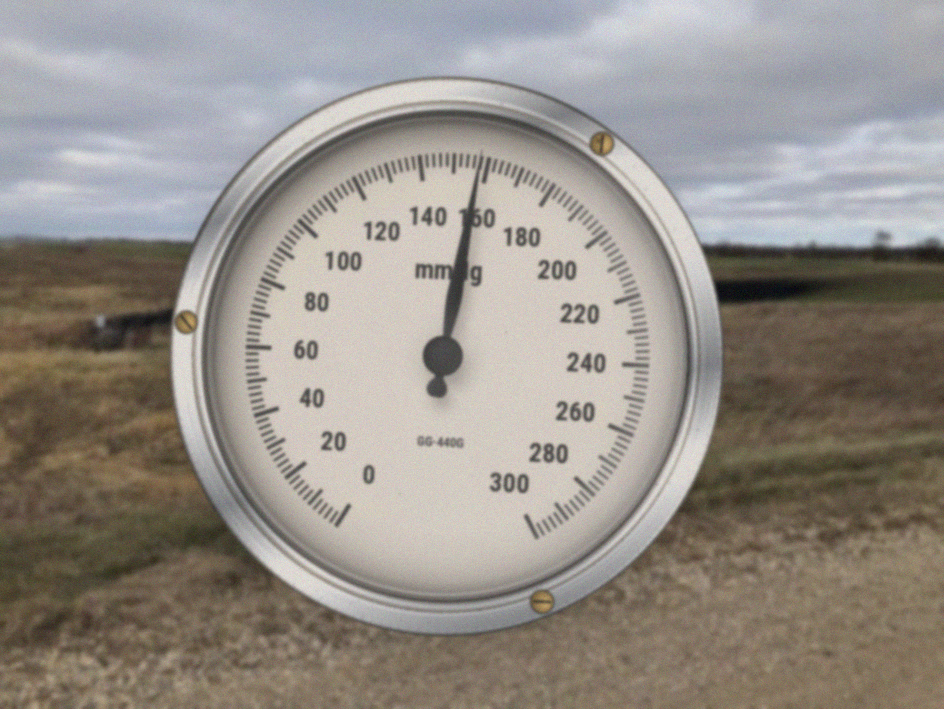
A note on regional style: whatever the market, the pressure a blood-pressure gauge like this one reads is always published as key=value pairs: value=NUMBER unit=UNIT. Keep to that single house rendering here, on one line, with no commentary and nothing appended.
value=158 unit=mmHg
